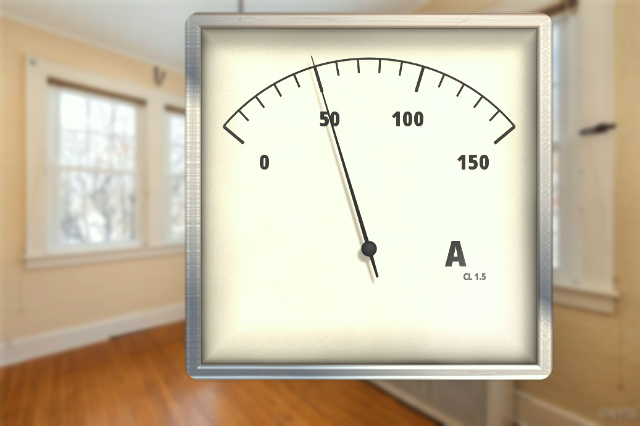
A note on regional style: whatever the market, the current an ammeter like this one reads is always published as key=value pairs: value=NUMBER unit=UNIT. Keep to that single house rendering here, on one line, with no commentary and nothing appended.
value=50 unit=A
